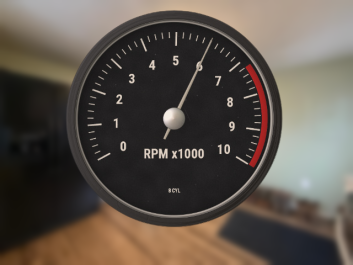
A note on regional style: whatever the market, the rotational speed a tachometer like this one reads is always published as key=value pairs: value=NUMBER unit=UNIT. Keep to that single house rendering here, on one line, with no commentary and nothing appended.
value=6000 unit=rpm
